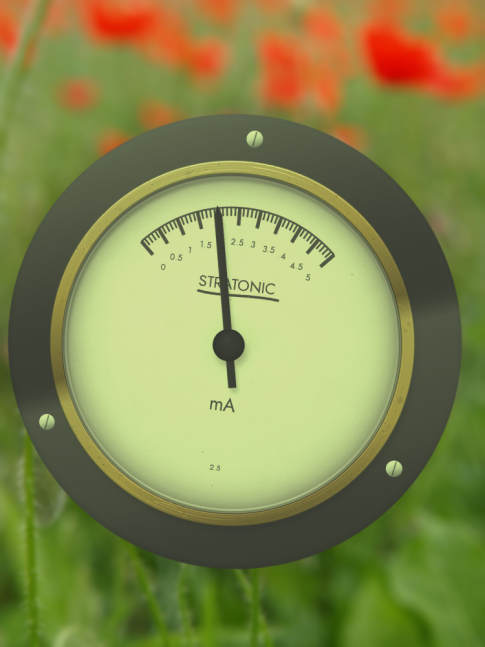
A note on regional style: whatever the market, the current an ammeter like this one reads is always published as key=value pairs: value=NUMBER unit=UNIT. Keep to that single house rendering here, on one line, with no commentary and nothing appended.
value=2 unit=mA
